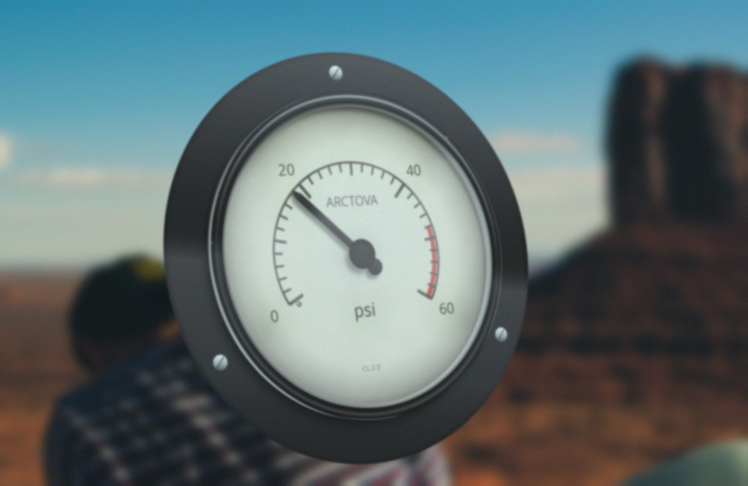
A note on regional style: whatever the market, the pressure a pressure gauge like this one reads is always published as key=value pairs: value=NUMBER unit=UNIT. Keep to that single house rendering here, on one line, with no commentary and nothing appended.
value=18 unit=psi
